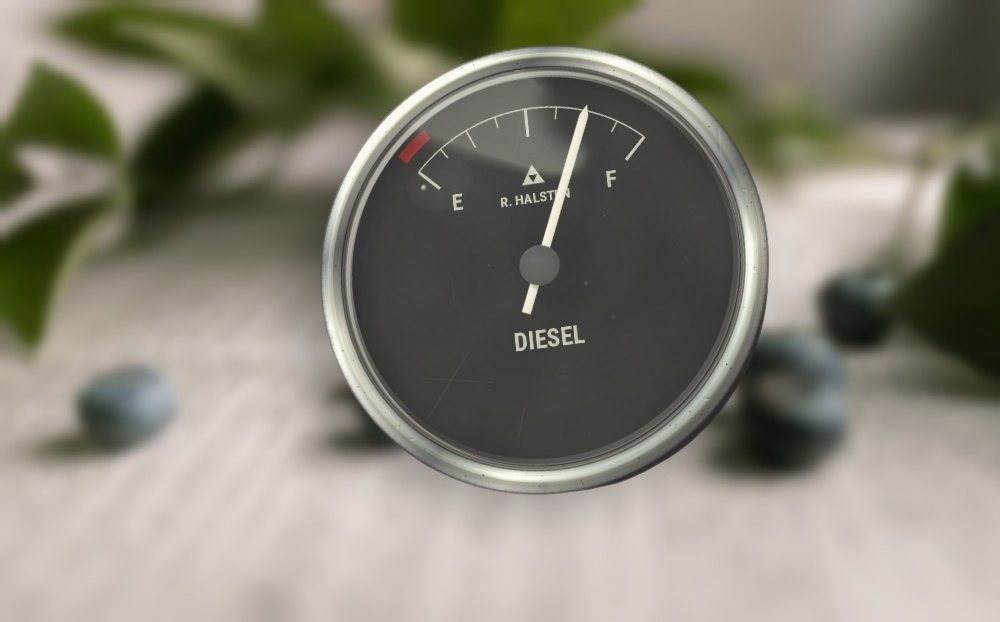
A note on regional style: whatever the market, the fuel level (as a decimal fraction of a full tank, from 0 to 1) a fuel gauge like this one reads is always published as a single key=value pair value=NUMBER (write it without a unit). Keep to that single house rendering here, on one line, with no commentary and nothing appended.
value=0.75
